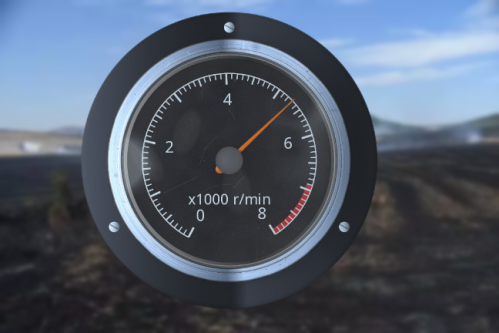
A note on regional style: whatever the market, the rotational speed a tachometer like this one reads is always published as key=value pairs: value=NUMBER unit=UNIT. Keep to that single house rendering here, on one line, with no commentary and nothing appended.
value=5300 unit=rpm
